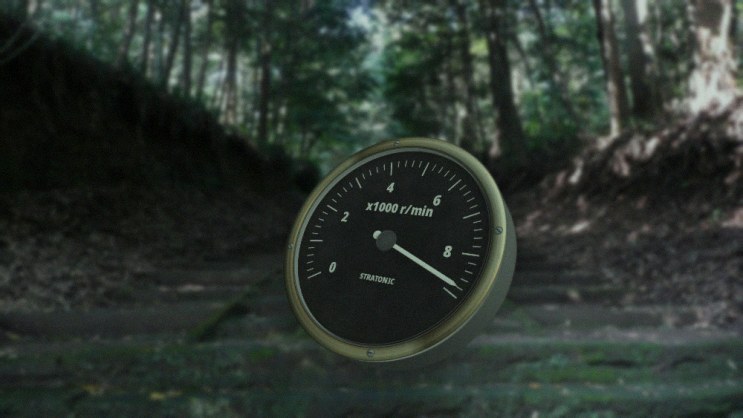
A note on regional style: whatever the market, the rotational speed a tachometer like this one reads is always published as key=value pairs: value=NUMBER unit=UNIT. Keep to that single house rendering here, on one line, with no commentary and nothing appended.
value=8800 unit=rpm
